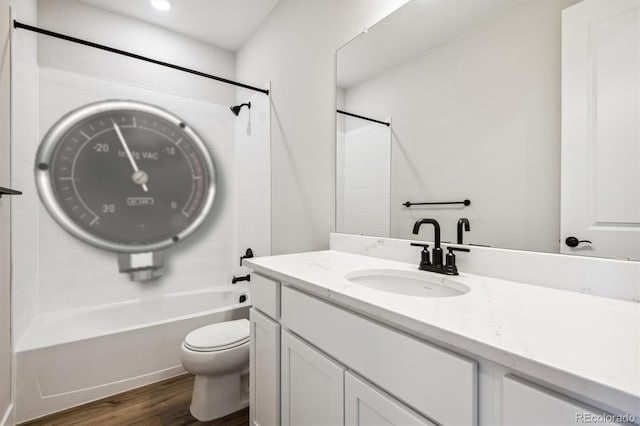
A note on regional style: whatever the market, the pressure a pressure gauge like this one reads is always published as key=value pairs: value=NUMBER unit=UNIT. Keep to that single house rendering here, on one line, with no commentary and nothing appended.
value=-17 unit=inHg
